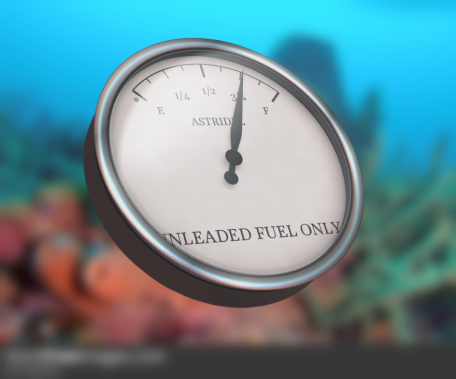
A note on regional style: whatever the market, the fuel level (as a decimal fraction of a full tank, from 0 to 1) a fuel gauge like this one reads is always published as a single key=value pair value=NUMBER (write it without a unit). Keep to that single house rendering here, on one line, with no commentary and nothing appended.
value=0.75
